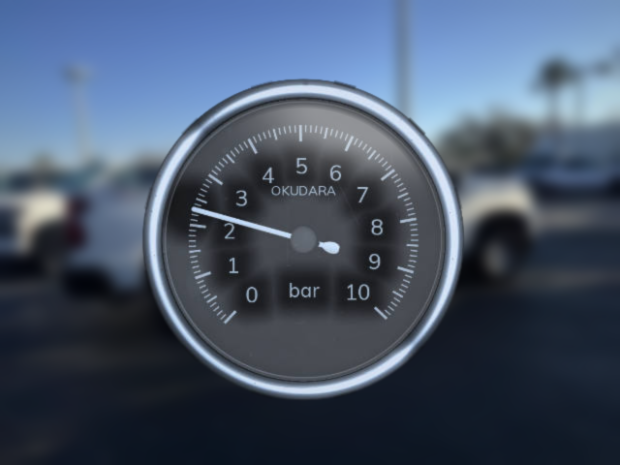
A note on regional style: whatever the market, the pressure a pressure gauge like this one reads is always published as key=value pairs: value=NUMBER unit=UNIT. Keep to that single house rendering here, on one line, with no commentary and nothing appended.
value=2.3 unit=bar
